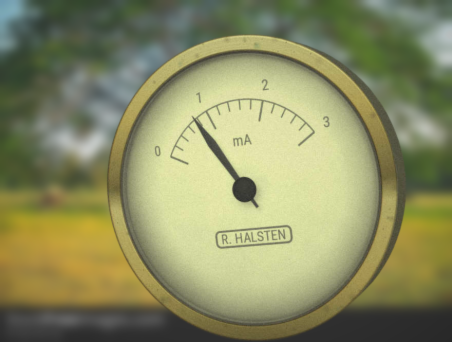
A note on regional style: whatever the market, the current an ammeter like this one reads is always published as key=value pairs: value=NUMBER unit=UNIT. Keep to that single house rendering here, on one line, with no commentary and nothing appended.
value=0.8 unit=mA
